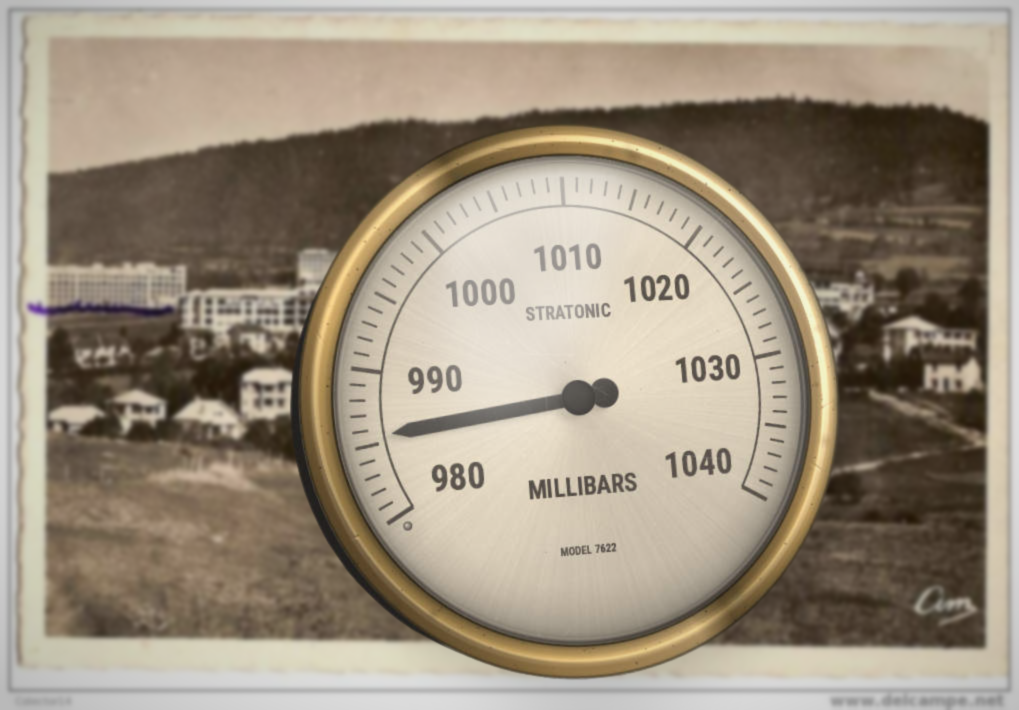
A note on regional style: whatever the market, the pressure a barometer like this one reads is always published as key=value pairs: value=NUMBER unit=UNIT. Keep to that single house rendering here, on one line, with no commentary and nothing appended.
value=985.5 unit=mbar
